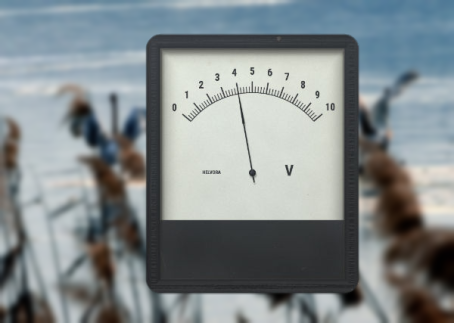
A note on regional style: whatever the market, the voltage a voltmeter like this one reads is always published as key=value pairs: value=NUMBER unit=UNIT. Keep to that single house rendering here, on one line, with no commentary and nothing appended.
value=4 unit=V
